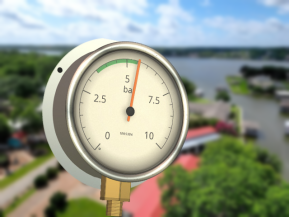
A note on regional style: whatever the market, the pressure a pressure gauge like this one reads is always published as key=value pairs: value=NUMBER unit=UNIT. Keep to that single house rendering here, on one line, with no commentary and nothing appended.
value=5.5 unit=bar
